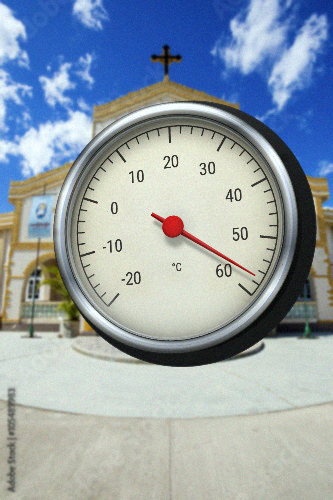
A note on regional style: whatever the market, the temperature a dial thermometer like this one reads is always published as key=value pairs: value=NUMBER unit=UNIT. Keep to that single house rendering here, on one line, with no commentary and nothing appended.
value=57 unit=°C
